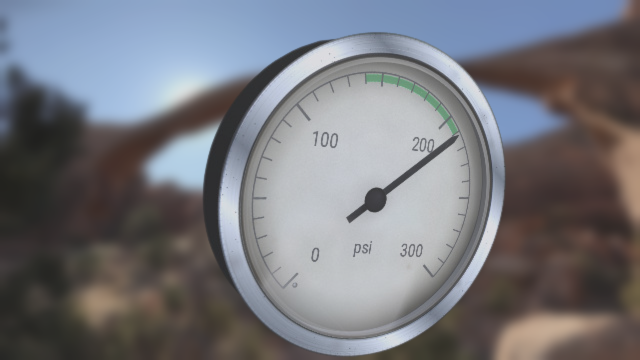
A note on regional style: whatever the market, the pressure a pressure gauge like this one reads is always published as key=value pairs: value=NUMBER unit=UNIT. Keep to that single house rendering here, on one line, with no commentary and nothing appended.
value=210 unit=psi
